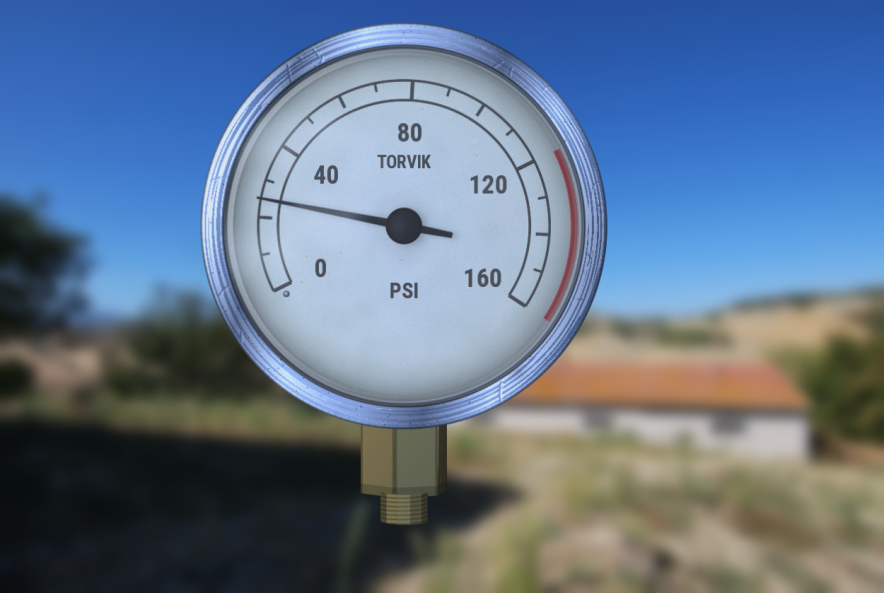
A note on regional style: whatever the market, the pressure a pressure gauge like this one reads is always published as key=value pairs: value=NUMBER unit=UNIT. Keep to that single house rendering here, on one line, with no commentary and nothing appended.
value=25 unit=psi
